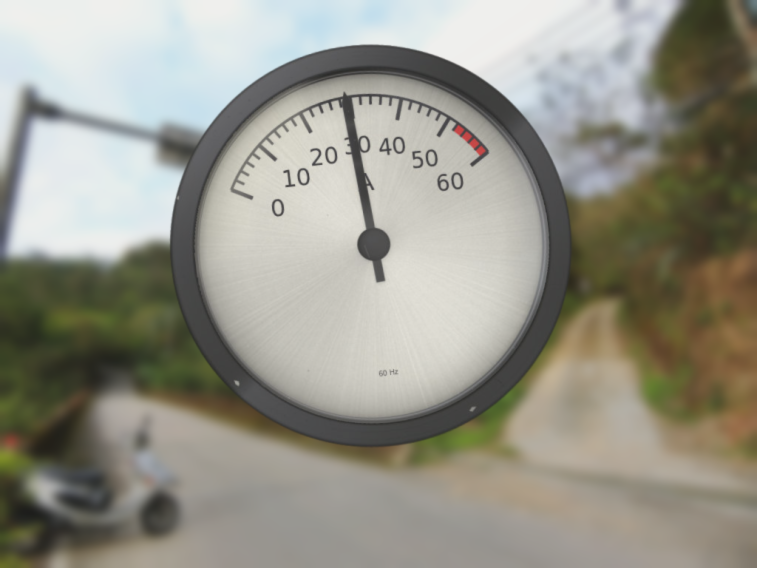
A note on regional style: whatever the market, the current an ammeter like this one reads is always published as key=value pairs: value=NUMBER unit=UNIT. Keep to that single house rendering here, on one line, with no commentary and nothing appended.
value=29 unit=A
